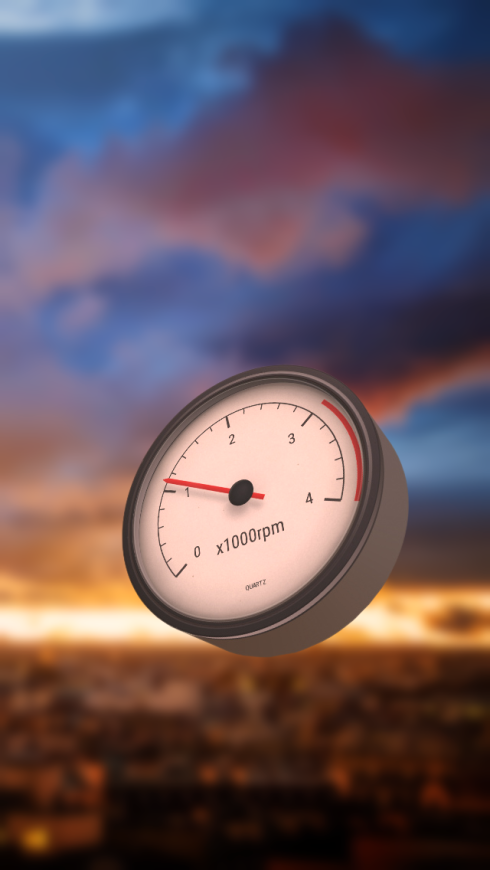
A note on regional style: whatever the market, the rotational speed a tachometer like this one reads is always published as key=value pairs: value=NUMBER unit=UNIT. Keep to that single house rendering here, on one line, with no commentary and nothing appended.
value=1100 unit=rpm
